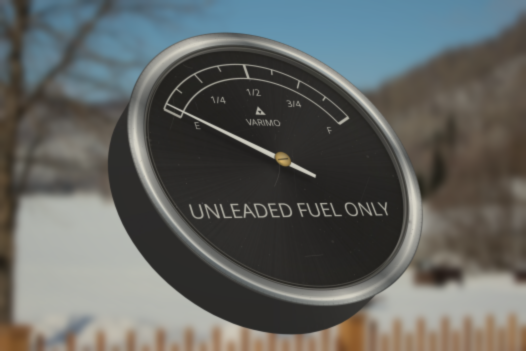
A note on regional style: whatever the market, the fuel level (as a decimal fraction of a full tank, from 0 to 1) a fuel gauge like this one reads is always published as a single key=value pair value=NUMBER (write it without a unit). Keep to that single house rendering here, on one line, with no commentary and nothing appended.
value=0
